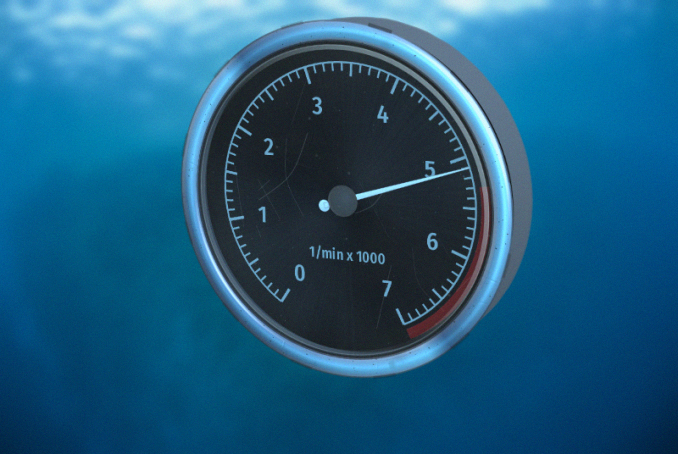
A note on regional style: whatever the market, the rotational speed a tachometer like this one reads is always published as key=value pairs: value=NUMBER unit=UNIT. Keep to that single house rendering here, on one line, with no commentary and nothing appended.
value=5100 unit=rpm
